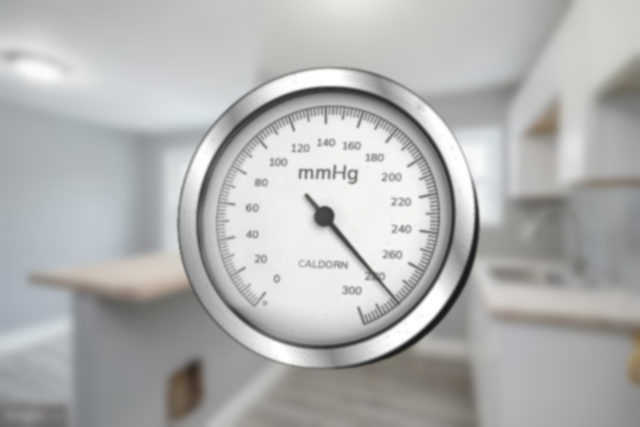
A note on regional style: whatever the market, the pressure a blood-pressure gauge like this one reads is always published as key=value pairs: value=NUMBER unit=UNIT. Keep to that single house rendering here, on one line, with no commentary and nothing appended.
value=280 unit=mmHg
